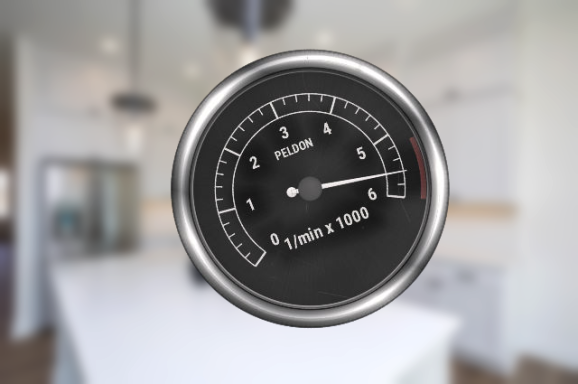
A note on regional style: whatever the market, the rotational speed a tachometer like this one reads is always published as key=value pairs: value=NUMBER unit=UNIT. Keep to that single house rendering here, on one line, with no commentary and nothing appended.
value=5600 unit=rpm
